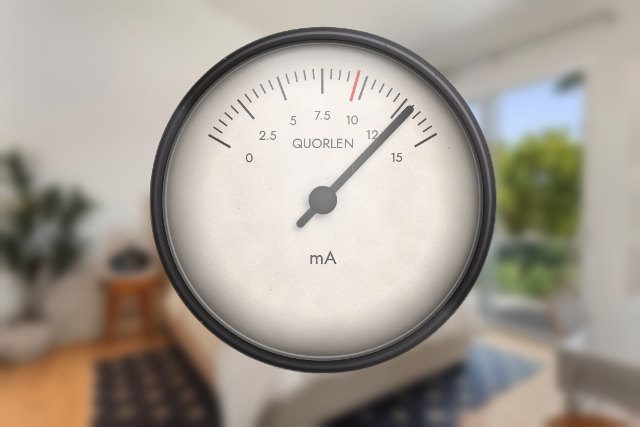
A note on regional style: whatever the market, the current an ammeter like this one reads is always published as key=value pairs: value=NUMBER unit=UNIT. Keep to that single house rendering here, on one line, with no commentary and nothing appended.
value=13 unit=mA
